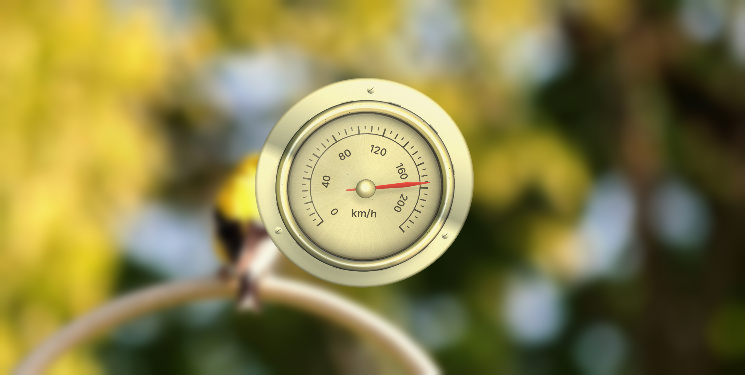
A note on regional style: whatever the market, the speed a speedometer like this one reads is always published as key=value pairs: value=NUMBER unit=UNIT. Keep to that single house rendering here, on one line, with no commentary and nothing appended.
value=175 unit=km/h
